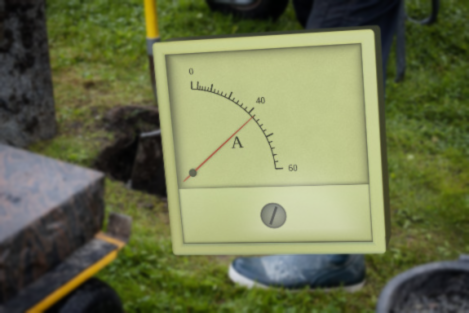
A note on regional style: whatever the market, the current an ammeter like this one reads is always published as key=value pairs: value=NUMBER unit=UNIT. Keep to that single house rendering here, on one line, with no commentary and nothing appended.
value=42 unit=A
